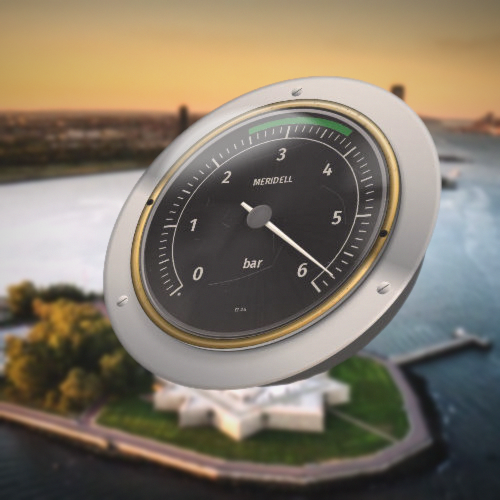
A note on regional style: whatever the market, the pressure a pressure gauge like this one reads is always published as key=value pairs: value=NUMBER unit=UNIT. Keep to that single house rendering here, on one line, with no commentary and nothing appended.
value=5.8 unit=bar
